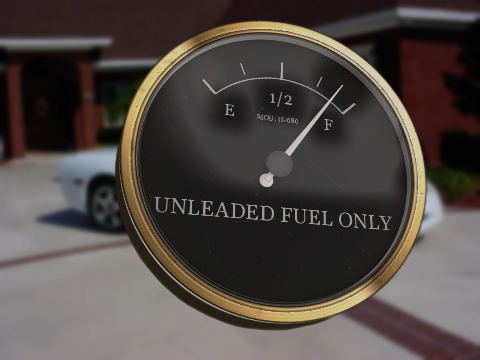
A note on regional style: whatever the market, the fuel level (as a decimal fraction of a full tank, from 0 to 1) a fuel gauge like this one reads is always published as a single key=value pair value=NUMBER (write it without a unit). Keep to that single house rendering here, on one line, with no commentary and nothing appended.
value=0.875
